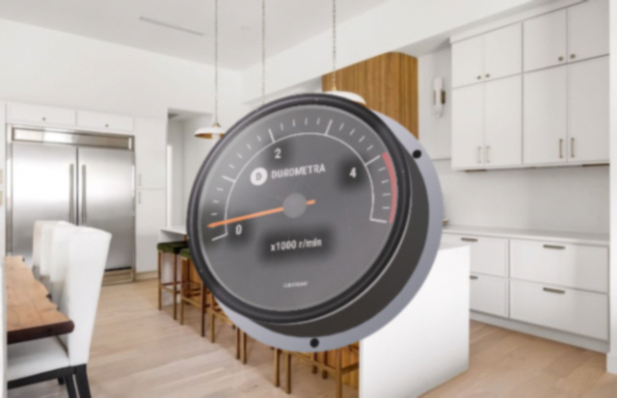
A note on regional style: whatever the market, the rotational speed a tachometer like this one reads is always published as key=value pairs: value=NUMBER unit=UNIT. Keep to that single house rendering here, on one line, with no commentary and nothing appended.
value=200 unit=rpm
